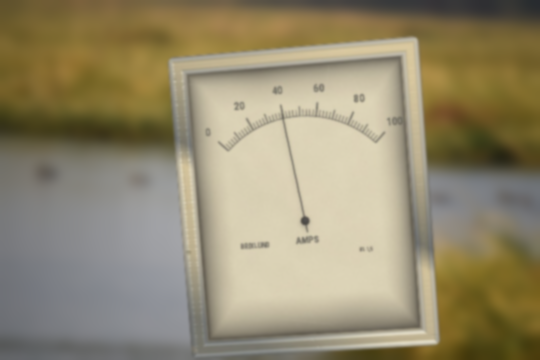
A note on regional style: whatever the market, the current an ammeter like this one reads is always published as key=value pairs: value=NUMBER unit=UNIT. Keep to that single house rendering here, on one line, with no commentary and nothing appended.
value=40 unit=A
